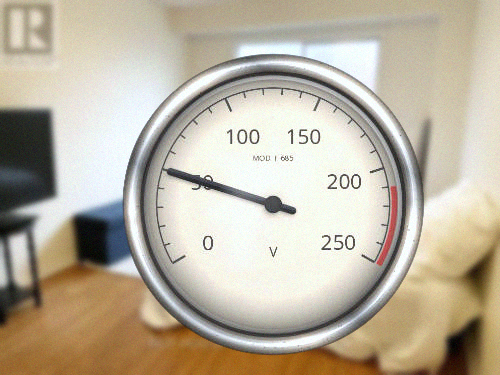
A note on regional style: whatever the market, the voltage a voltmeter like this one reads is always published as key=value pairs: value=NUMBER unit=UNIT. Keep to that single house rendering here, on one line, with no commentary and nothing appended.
value=50 unit=V
